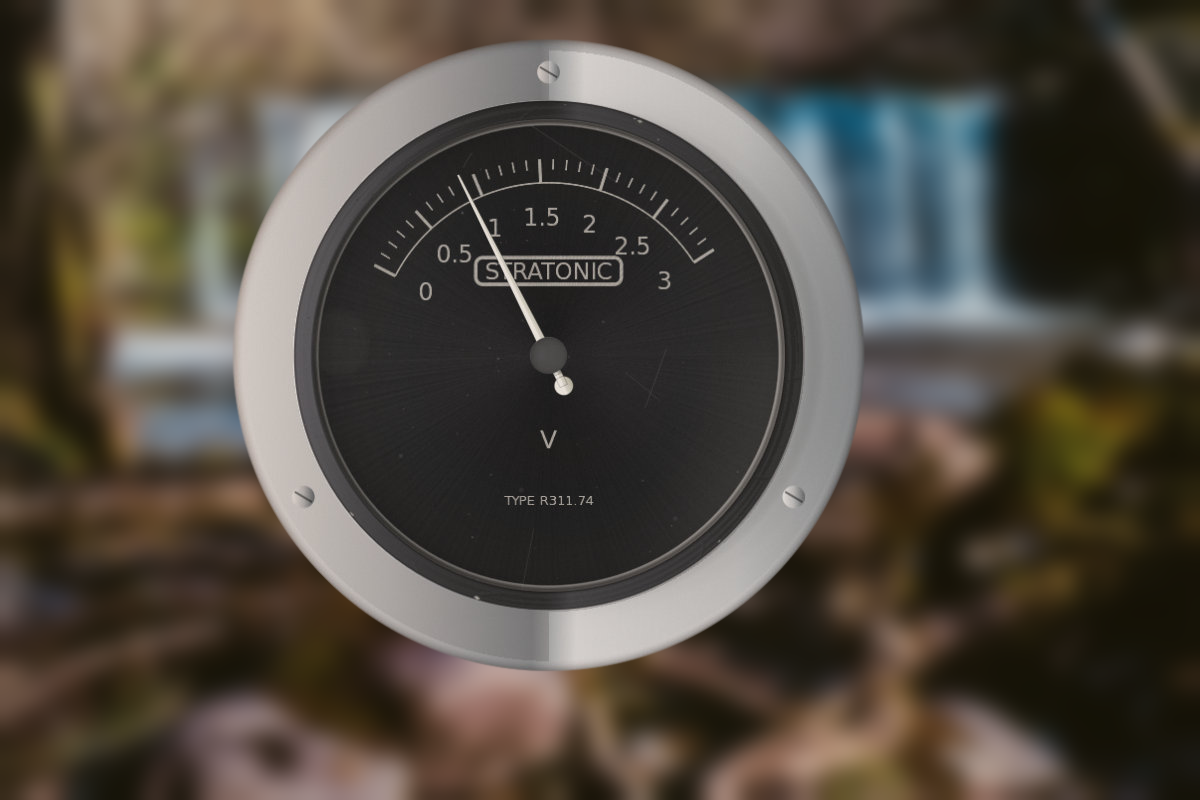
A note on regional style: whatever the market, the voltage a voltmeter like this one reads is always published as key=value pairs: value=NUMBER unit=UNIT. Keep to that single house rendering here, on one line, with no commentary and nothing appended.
value=0.9 unit=V
